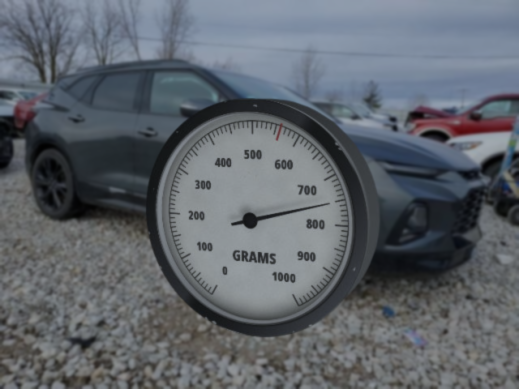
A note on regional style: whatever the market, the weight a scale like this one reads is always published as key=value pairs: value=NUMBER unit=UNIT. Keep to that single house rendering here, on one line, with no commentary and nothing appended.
value=750 unit=g
